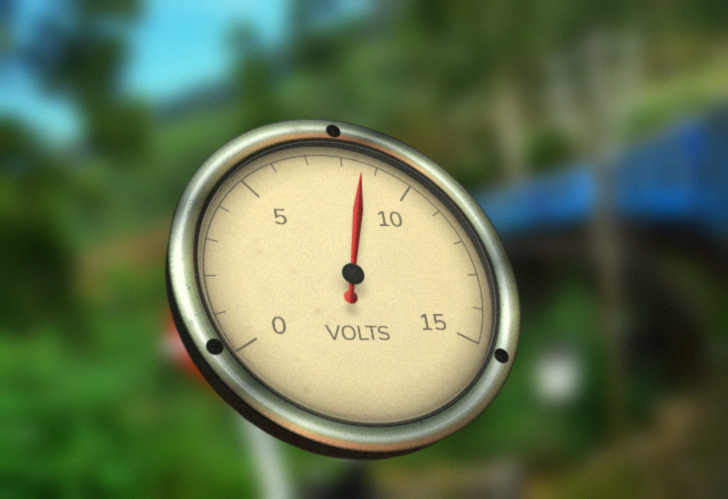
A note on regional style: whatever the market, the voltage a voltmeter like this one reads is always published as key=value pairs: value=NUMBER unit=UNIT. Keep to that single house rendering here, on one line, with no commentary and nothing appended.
value=8.5 unit=V
